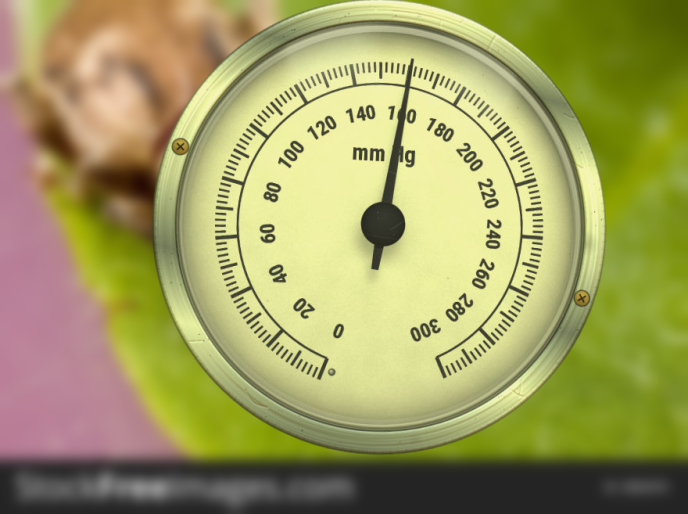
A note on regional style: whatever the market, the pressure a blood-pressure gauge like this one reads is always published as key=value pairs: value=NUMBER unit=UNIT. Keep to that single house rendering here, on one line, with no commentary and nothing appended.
value=160 unit=mmHg
